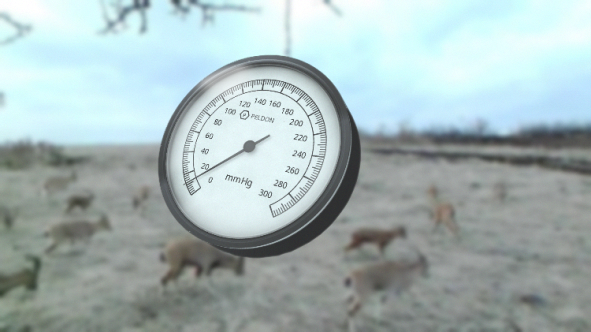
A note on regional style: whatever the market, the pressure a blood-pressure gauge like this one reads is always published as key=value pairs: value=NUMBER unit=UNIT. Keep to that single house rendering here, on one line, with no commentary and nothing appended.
value=10 unit=mmHg
